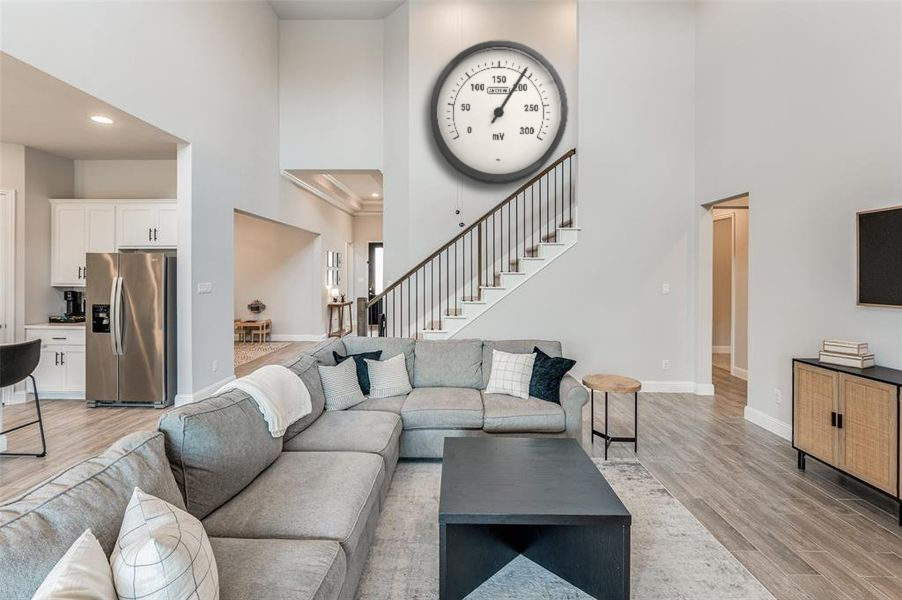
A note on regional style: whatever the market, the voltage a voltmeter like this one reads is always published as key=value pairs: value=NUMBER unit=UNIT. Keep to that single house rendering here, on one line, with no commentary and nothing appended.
value=190 unit=mV
